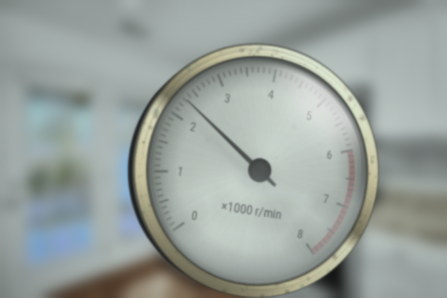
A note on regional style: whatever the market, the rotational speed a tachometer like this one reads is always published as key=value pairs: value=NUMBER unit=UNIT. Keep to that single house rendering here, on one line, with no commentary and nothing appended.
value=2300 unit=rpm
